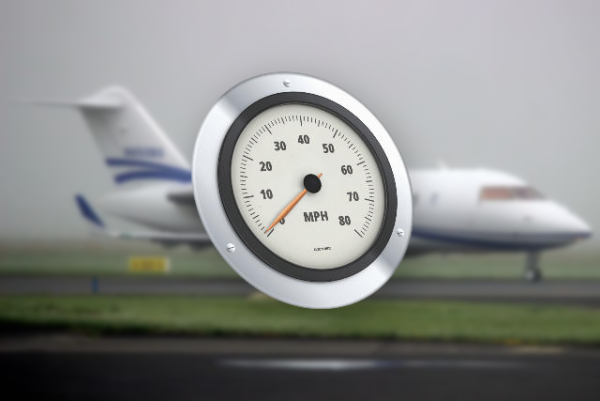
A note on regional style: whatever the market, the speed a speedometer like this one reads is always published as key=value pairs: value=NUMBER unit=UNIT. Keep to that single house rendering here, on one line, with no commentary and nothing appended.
value=1 unit=mph
